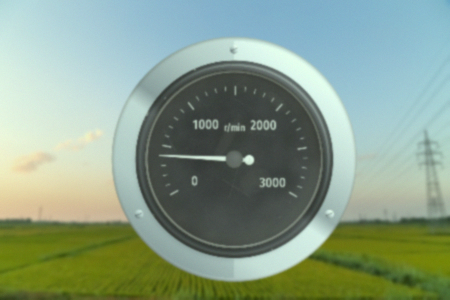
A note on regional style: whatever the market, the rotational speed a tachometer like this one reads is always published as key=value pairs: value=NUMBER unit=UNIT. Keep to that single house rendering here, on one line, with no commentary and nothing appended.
value=400 unit=rpm
